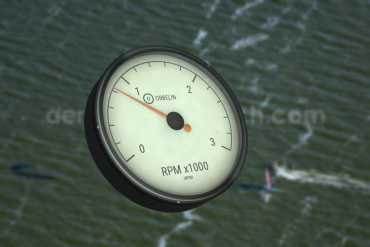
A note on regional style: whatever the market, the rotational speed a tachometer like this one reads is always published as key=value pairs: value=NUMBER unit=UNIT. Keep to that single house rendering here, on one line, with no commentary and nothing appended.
value=800 unit=rpm
